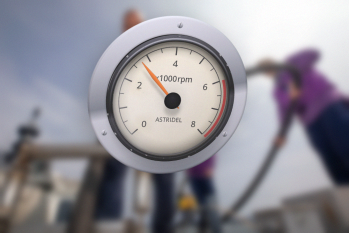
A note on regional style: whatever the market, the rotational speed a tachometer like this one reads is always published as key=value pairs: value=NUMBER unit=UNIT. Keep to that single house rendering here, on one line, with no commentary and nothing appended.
value=2750 unit=rpm
